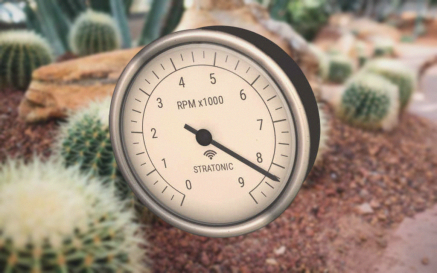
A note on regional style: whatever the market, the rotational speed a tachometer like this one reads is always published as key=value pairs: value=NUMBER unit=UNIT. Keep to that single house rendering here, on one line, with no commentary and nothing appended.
value=8250 unit=rpm
